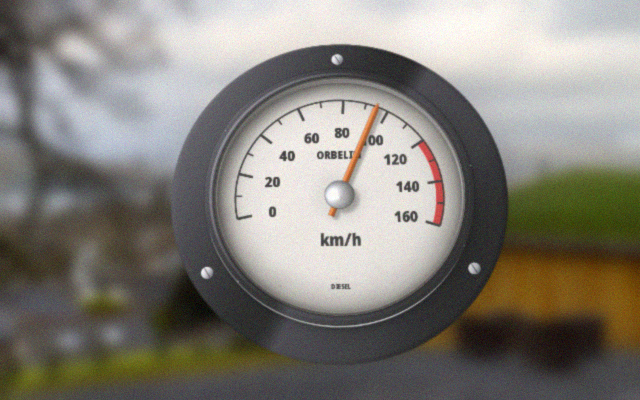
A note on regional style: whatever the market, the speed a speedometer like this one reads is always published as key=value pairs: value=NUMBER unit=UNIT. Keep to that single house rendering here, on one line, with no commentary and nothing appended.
value=95 unit=km/h
